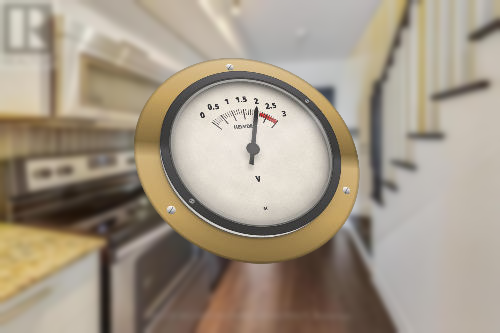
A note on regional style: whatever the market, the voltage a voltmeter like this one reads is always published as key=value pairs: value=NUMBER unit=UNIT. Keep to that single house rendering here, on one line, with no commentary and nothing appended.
value=2 unit=V
